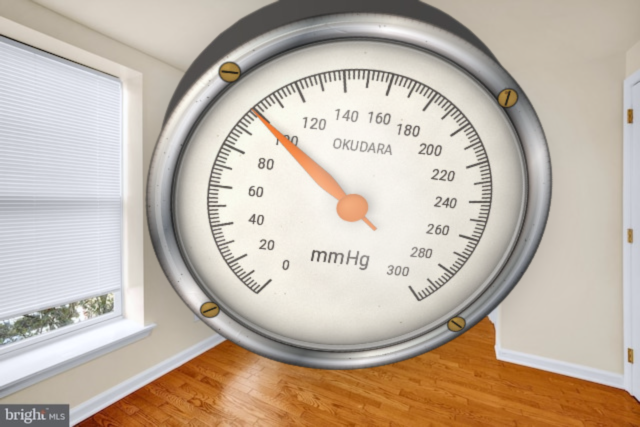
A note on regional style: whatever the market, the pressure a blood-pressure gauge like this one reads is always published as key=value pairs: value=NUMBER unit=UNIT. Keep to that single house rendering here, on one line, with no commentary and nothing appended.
value=100 unit=mmHg
